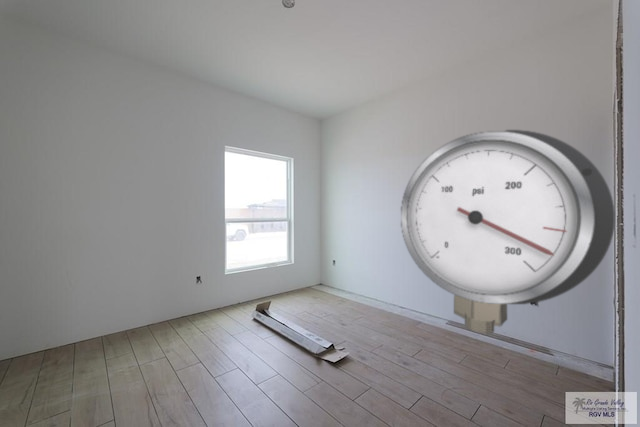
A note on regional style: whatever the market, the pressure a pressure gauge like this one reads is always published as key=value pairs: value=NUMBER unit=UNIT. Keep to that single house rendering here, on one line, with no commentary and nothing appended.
value=280 unit=psi
